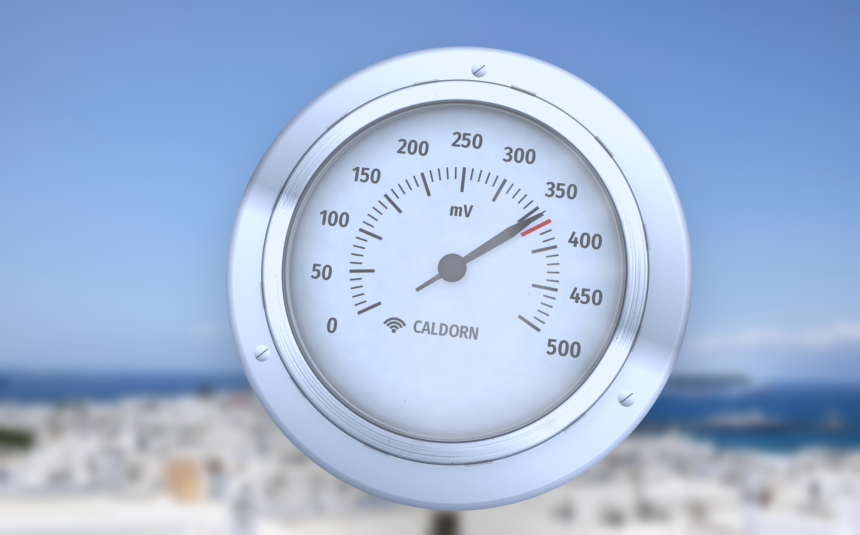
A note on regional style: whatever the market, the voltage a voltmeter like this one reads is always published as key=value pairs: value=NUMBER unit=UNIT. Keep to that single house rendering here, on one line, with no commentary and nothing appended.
value=360 unit=mV
